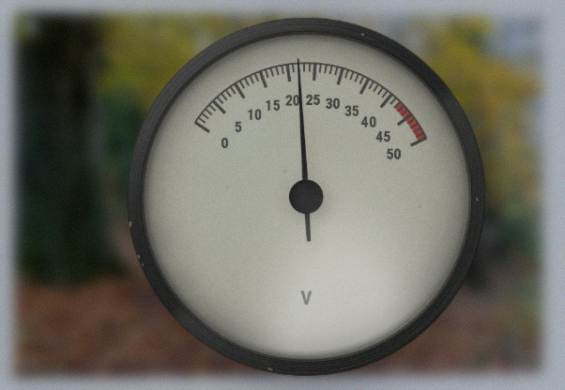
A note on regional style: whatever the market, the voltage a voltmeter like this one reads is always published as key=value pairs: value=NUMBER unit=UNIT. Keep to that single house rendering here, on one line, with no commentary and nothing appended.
value=22 unit=V
